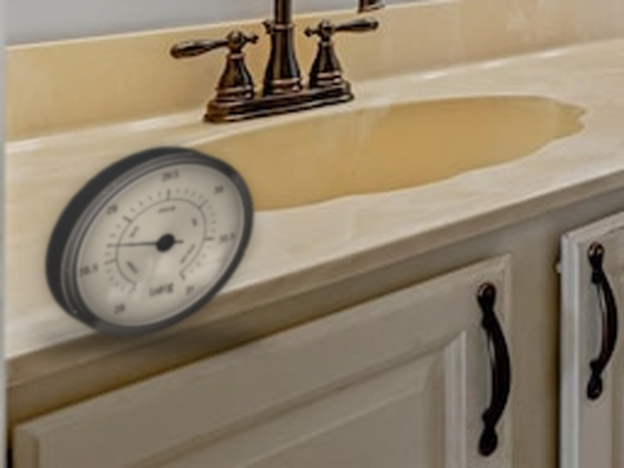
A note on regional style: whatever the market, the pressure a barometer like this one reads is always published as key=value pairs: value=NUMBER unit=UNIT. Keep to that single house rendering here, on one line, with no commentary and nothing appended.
value=28.7 unit=inHg
